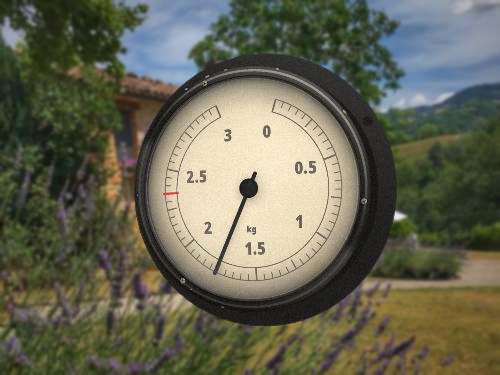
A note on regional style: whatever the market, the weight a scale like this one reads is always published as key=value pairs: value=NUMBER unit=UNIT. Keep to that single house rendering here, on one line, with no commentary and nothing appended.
value=1.75 unit=kg
